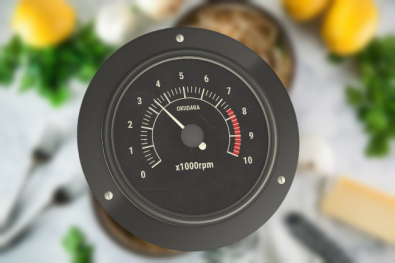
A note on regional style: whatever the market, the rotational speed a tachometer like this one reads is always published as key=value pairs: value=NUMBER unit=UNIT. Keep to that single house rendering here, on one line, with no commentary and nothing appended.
value=3400 unit=rpm
